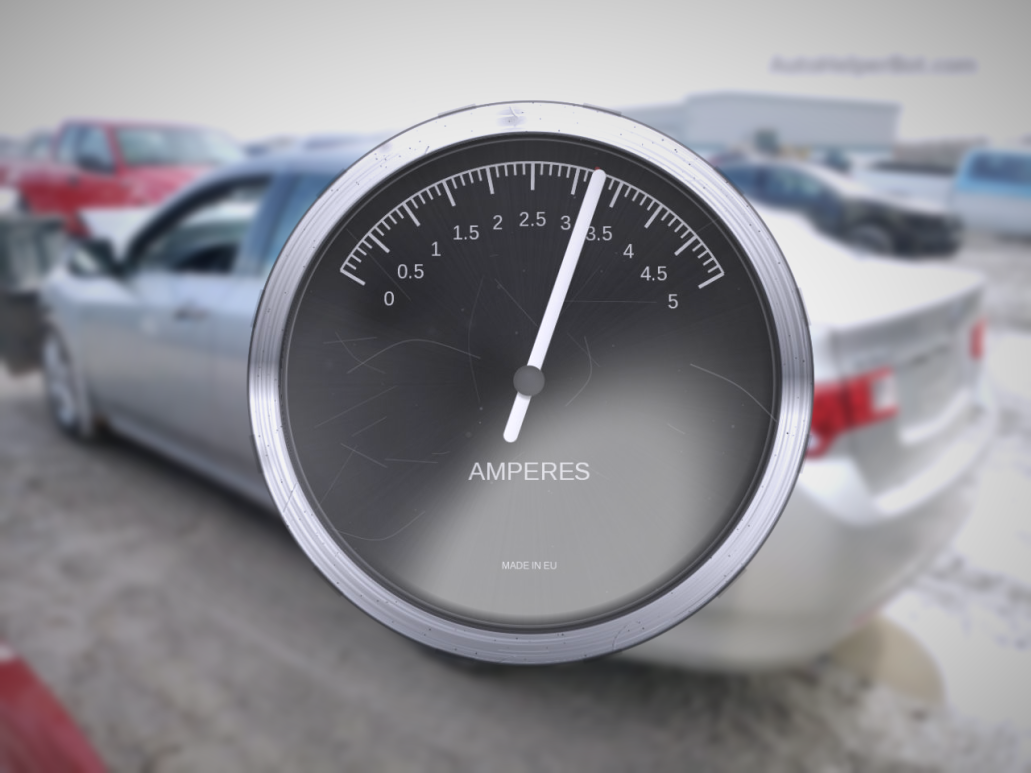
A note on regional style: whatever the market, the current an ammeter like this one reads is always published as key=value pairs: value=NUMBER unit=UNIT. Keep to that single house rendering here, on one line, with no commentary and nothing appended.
value=3.25 unit=A
